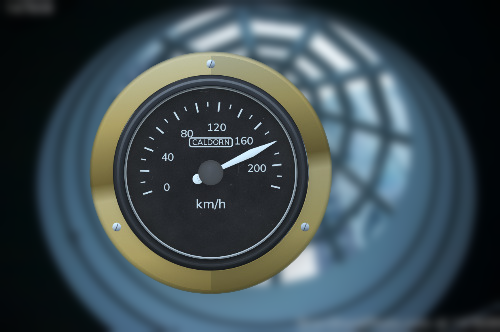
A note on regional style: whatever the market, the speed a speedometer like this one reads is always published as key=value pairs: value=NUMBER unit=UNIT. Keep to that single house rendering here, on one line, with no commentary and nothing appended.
value=180 unit=km/h
